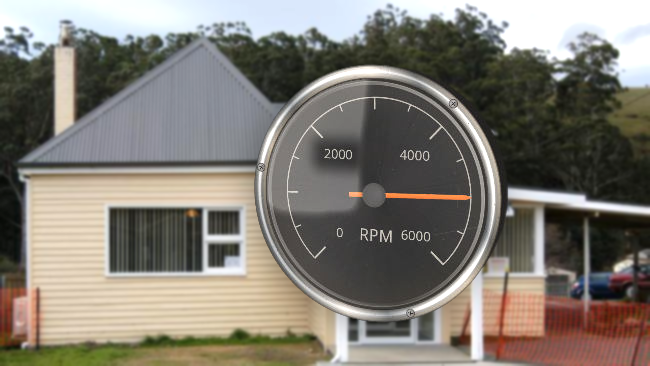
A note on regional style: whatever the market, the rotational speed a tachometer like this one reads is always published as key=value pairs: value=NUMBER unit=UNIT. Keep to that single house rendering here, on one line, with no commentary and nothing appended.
value=5000 unit=rpm
